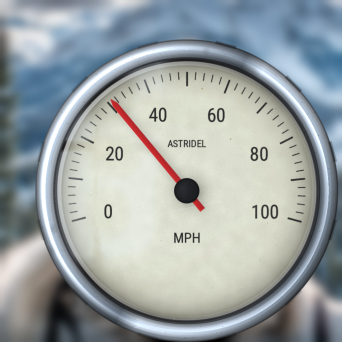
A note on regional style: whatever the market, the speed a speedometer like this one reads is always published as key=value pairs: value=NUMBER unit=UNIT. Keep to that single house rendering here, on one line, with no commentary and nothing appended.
value=31 unit=mph
